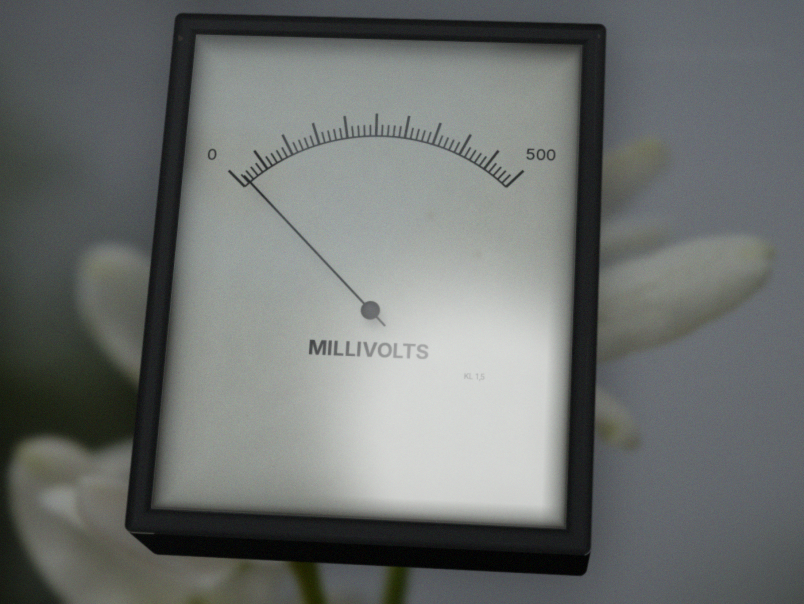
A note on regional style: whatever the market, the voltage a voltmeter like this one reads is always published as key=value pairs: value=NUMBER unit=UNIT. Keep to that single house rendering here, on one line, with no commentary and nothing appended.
value=10 unit=mV
